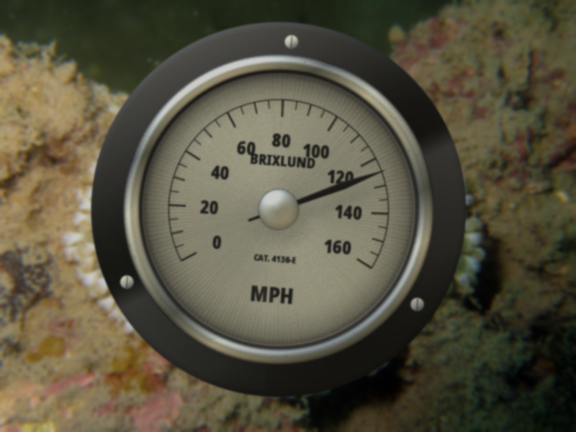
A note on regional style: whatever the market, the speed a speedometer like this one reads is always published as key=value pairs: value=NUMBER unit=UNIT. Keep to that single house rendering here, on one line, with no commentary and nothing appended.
value=125 unit=mph
